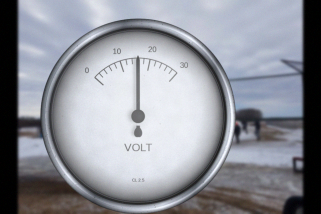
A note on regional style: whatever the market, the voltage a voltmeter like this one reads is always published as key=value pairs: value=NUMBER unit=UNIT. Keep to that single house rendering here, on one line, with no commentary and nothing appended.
value=16 unit=V
